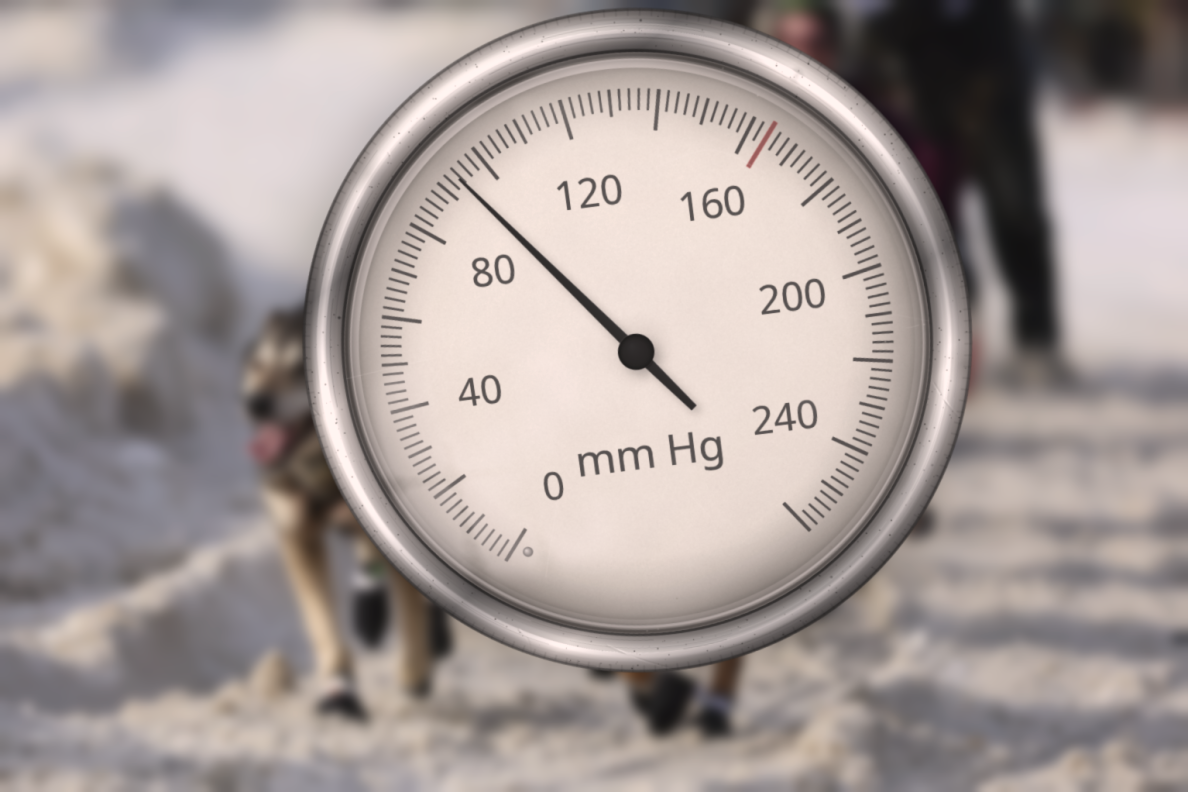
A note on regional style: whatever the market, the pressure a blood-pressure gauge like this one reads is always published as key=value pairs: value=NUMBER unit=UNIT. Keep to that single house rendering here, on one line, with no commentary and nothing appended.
value=94 unit=mmHg
